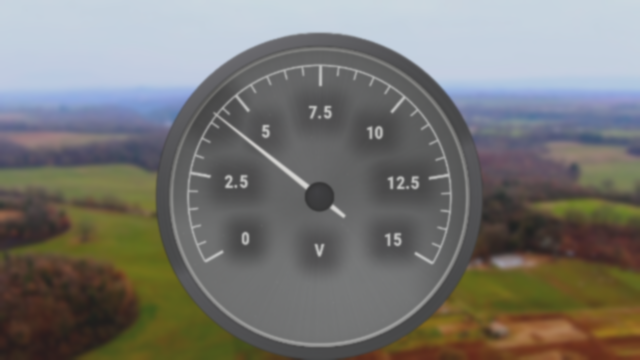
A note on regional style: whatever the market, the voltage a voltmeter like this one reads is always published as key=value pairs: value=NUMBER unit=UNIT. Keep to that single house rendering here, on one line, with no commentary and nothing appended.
value=4.25 unit=V
